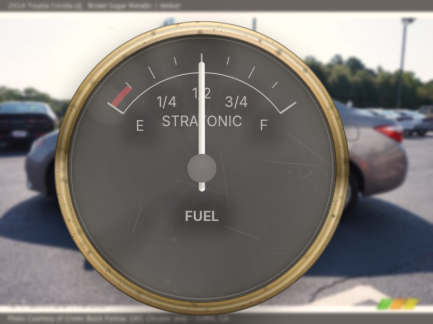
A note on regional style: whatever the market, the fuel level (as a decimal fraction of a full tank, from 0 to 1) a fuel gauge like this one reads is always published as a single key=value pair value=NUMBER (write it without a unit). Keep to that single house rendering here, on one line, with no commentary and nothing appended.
value=0.5
